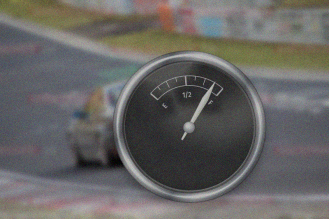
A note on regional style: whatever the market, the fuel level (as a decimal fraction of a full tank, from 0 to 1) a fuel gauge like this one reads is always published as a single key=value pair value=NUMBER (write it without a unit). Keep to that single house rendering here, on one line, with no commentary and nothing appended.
value=0.875
